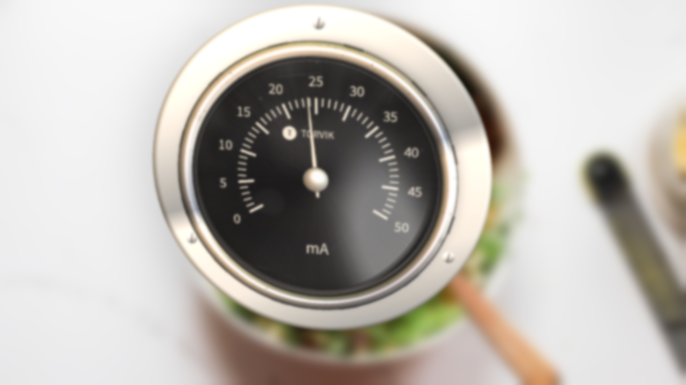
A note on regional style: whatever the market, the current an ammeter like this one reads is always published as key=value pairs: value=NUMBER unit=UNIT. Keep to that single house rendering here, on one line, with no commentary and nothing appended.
value=24 unit=mA
